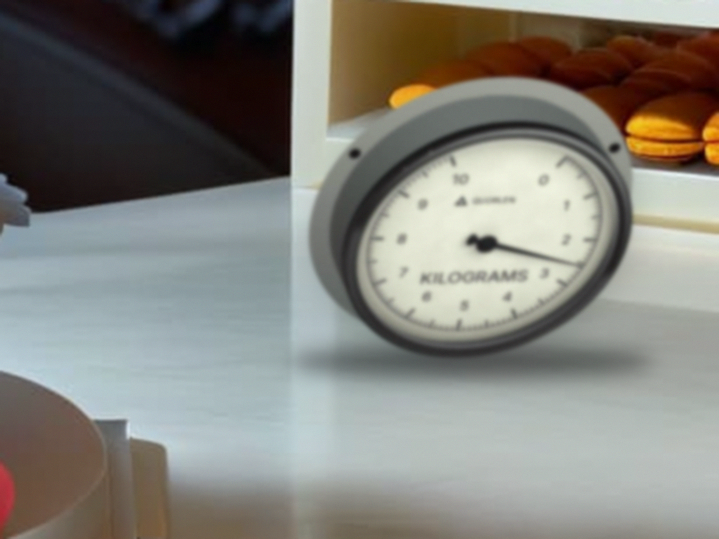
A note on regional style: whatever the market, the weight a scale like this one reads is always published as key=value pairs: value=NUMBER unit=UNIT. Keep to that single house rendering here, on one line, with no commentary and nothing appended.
value=2.5 unit=kg
